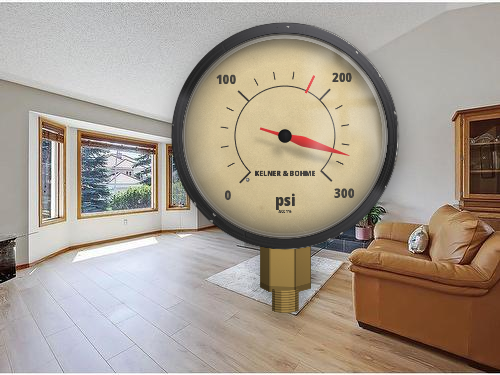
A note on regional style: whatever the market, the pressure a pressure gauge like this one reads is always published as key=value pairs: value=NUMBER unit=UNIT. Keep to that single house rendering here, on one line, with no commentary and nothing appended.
value=270 unit=psi
